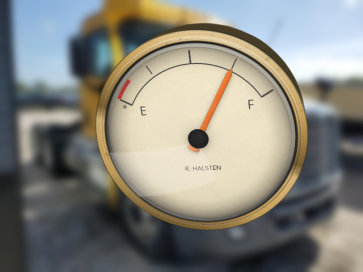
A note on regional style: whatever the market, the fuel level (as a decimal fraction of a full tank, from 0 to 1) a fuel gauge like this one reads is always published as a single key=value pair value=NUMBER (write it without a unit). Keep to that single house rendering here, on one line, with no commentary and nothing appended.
value=0.75
